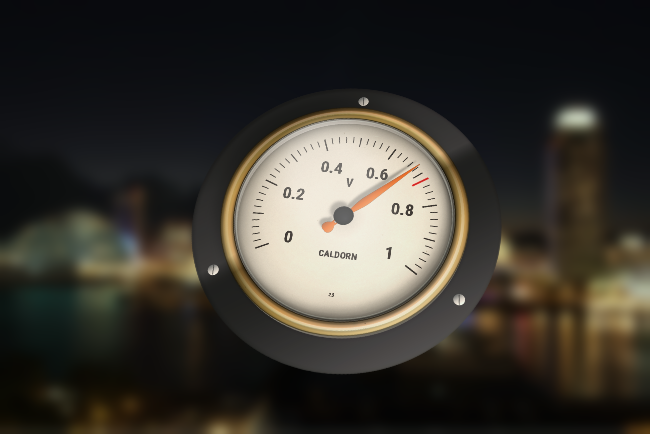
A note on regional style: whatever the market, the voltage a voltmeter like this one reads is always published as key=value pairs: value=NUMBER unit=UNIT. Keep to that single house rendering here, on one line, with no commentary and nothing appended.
value=0.68 unit=V
